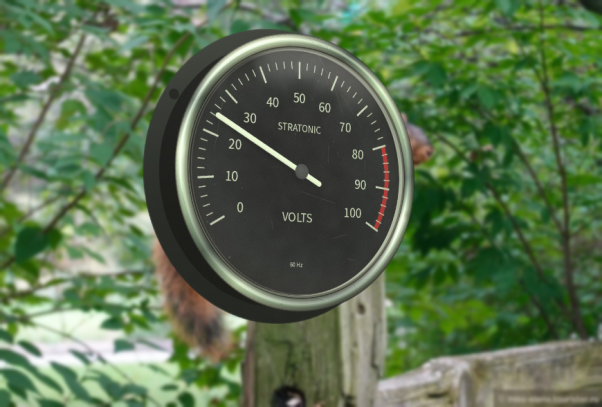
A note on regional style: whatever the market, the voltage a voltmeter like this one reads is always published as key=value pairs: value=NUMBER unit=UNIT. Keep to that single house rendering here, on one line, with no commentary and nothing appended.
value=24 unit=V
